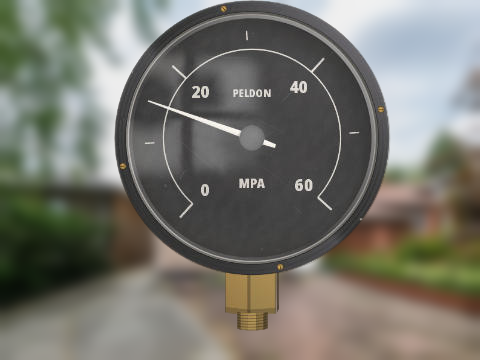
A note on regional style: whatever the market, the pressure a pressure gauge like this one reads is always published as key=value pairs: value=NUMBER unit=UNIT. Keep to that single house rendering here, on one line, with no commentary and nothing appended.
value=15 unit=MPa
